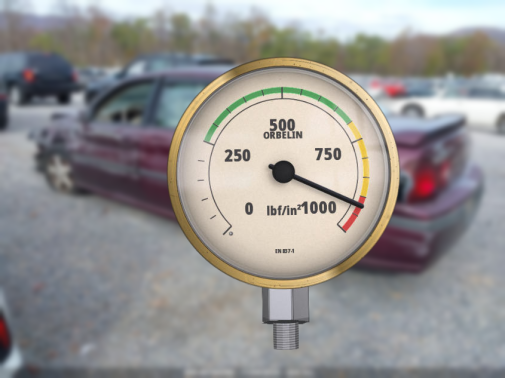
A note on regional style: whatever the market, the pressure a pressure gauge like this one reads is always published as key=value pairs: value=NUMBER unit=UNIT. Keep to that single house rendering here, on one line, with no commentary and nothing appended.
value=925 unit=psi
